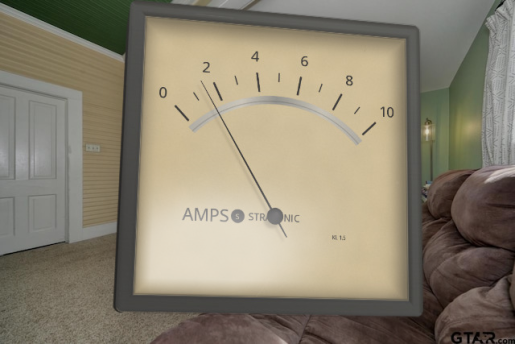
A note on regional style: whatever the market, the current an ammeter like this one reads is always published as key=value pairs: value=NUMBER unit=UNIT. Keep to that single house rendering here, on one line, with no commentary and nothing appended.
value=1.5 unit=A
